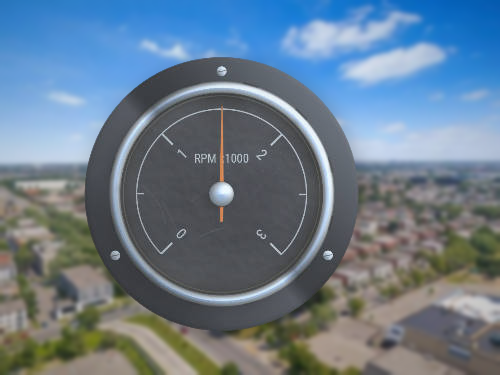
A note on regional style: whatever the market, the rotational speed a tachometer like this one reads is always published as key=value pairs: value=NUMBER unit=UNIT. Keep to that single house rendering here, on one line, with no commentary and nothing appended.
value=1500 unit=rpm
